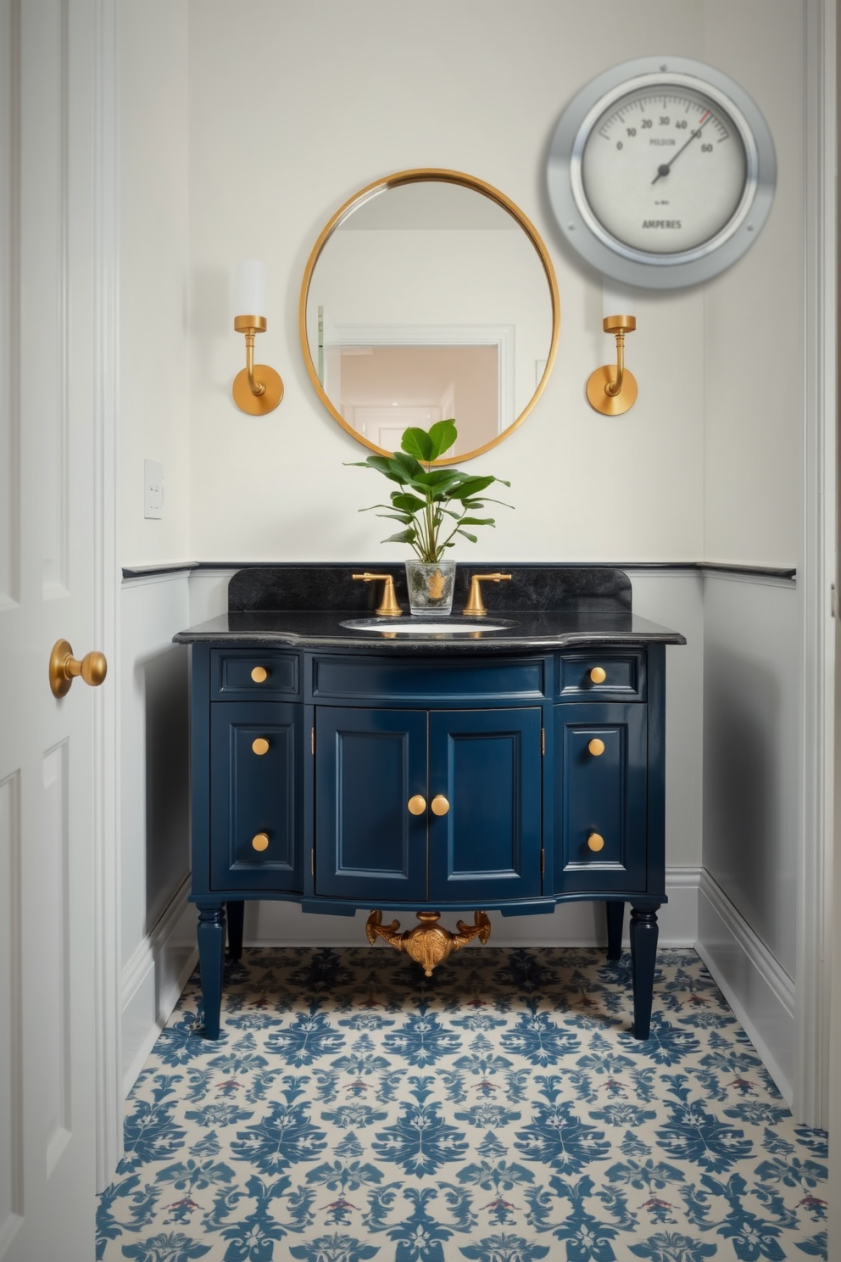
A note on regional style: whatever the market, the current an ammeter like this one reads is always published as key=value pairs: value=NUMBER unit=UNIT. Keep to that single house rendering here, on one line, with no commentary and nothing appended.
value=50 unit=A
